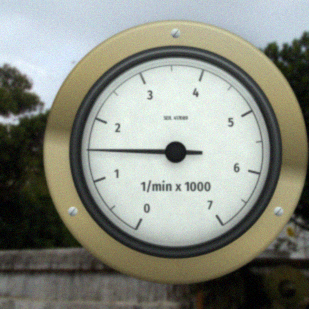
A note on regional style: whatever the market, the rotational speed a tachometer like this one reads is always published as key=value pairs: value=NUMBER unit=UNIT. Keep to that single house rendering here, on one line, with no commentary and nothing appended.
value=1500 unit=rpm
